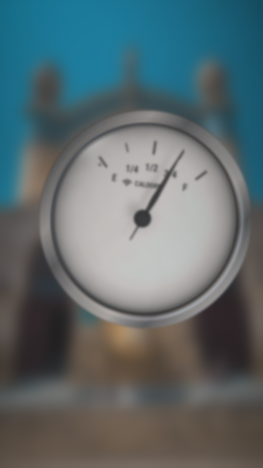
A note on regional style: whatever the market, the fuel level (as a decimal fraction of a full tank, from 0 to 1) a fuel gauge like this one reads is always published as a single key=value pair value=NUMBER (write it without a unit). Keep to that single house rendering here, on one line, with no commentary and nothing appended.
value=0.75
